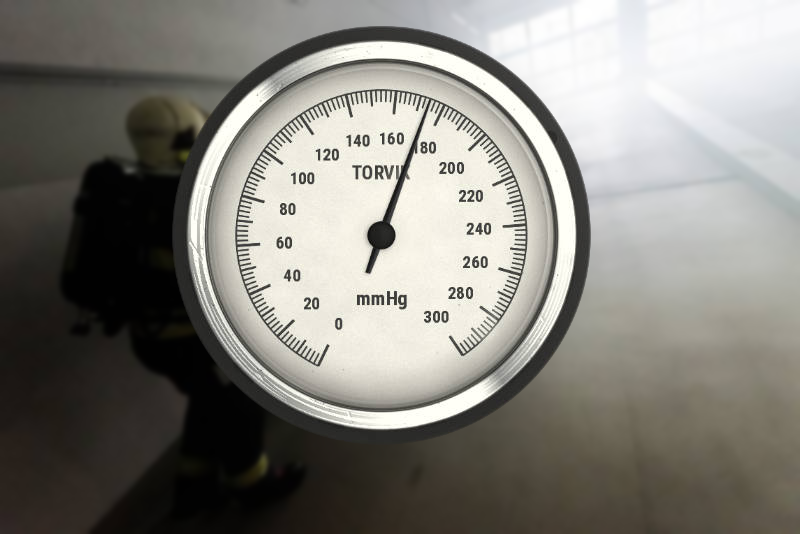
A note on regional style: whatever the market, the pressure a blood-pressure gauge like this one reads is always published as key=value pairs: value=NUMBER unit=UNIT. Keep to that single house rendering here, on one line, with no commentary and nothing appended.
value=174 unit=mmHg
